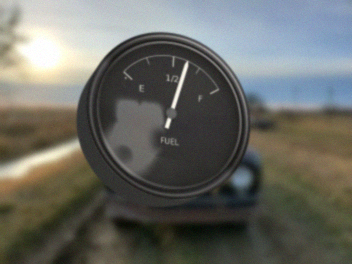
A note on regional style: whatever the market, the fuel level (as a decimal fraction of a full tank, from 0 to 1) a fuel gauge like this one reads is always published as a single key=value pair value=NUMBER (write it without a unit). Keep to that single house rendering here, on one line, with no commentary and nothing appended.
value=0.625
